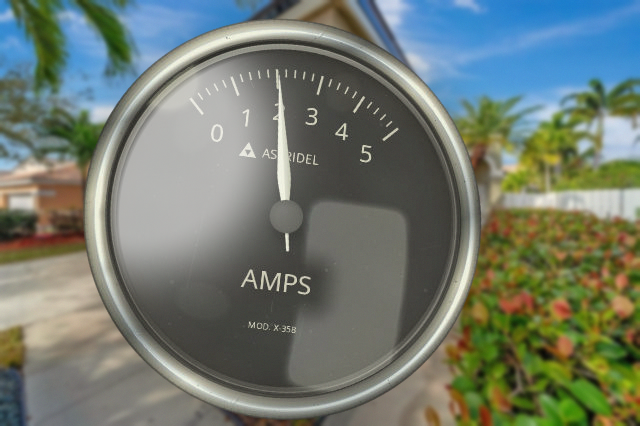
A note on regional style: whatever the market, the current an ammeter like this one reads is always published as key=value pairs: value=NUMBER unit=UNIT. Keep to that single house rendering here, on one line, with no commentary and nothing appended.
value=2 unit=A
